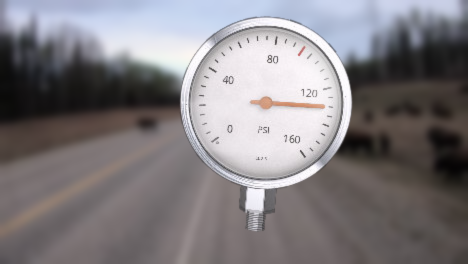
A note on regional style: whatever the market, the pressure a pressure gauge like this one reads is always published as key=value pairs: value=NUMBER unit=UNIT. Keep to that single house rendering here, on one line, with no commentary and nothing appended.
value=130 unit=psi
